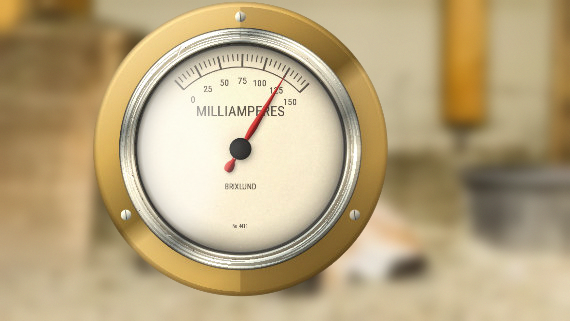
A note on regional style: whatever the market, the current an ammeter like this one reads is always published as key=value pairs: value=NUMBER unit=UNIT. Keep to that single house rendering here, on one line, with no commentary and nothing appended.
value=125 unit=mA
